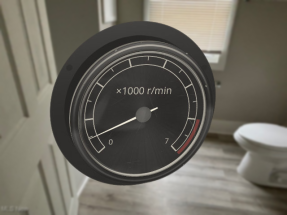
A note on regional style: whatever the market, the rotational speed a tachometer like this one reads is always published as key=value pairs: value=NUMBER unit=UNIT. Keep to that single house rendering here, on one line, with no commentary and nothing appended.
value=500 unit=rpm
